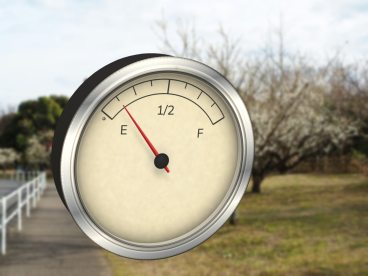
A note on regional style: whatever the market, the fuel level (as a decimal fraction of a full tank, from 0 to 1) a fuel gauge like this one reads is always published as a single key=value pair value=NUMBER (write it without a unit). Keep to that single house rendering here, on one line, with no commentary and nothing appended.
value=0.125
